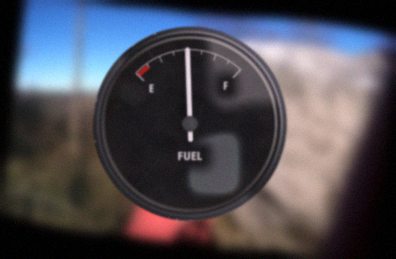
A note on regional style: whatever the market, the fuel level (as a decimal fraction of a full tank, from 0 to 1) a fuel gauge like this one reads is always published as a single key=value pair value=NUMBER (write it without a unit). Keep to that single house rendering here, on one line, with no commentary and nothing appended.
value=0.5
